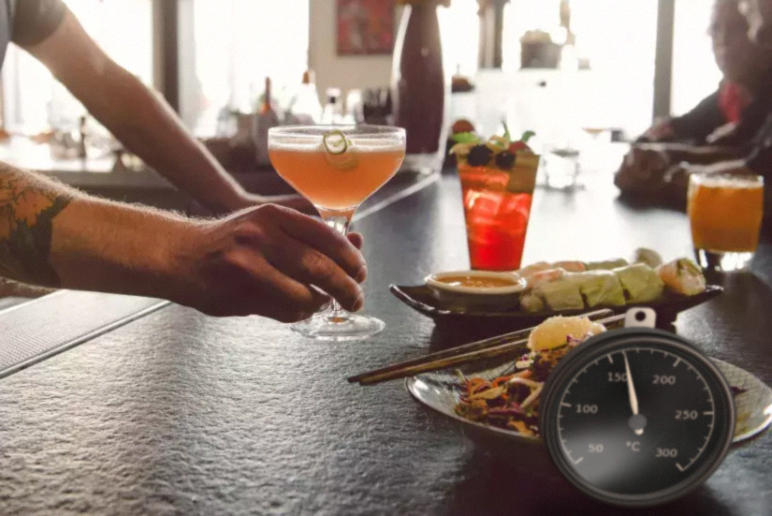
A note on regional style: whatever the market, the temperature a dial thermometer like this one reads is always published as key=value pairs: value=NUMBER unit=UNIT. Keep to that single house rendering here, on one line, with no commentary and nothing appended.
value=160 unit=°C
